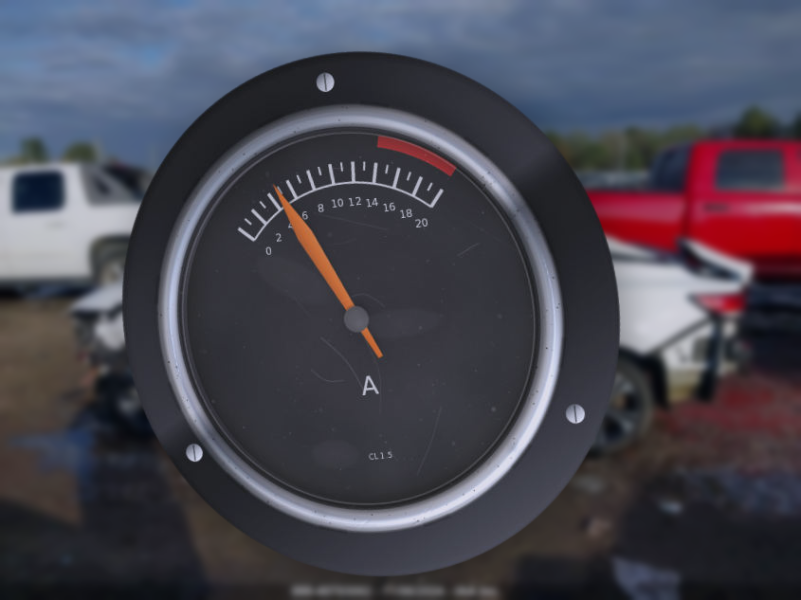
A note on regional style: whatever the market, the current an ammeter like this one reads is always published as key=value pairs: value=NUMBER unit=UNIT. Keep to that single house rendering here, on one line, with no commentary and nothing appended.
value=5 unit=A
